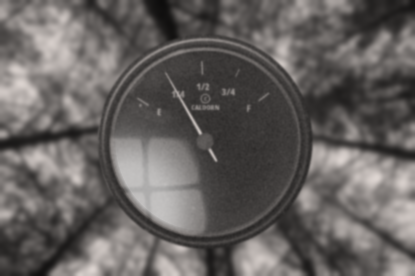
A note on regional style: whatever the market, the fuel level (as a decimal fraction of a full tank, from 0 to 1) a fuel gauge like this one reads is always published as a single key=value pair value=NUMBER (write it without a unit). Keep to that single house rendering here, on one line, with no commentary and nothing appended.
value=0.25
